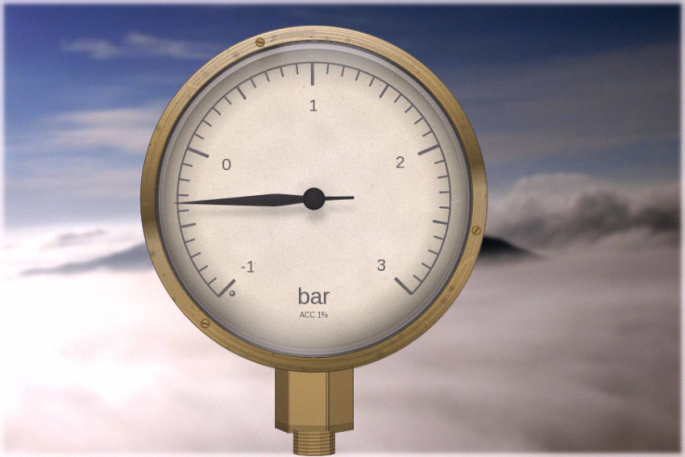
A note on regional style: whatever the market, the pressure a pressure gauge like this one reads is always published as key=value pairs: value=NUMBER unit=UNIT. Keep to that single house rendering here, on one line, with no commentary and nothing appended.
value=-0.35 unit=bar
